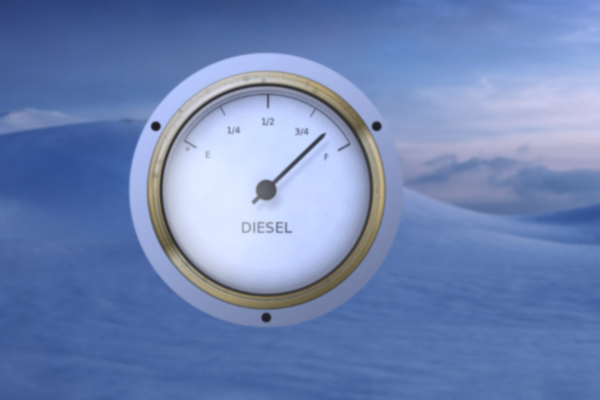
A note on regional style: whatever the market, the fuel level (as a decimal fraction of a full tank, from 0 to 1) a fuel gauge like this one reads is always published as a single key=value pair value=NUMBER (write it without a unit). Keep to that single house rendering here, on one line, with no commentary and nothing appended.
value=0.875
